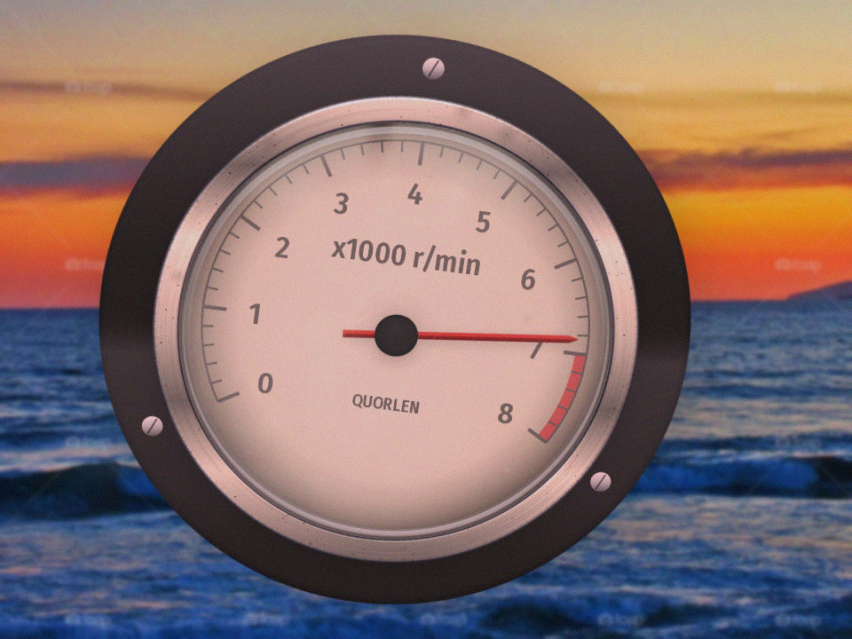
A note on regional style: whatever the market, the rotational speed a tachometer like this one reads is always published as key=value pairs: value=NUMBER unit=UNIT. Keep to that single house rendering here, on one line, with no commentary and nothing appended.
value=6800 unit=rpm
